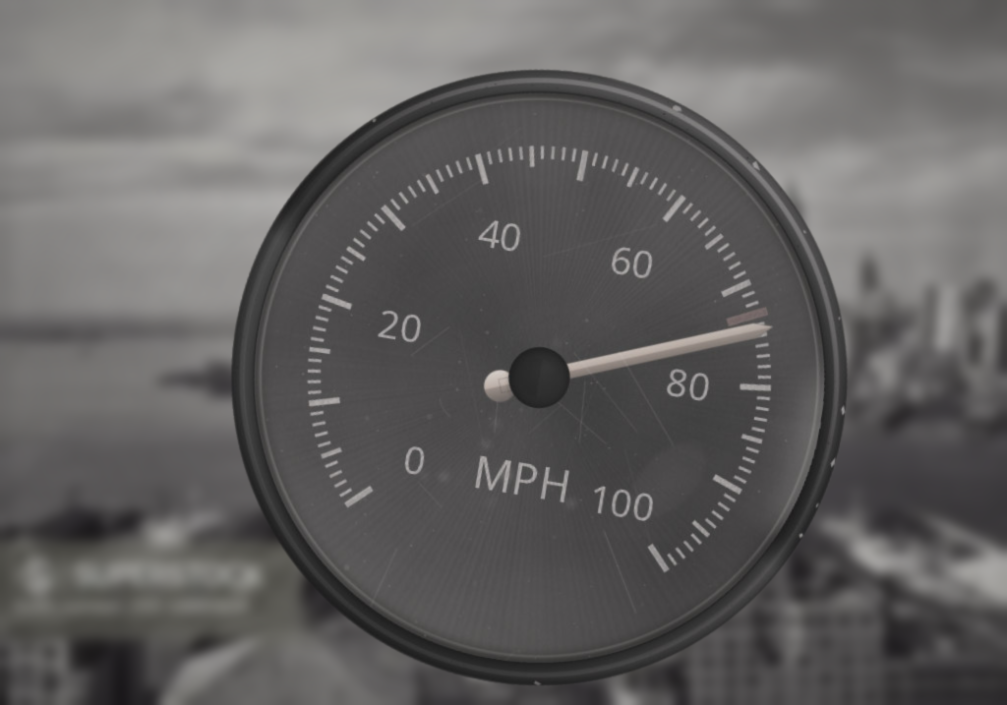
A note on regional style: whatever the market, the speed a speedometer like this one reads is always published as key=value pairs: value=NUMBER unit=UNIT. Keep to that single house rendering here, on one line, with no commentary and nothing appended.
value=74.5 unit=mph
